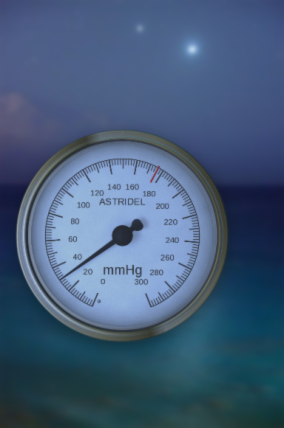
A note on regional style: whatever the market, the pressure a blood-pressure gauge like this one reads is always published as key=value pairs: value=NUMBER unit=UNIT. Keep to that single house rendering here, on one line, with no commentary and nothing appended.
value=30 unit=mmHg
